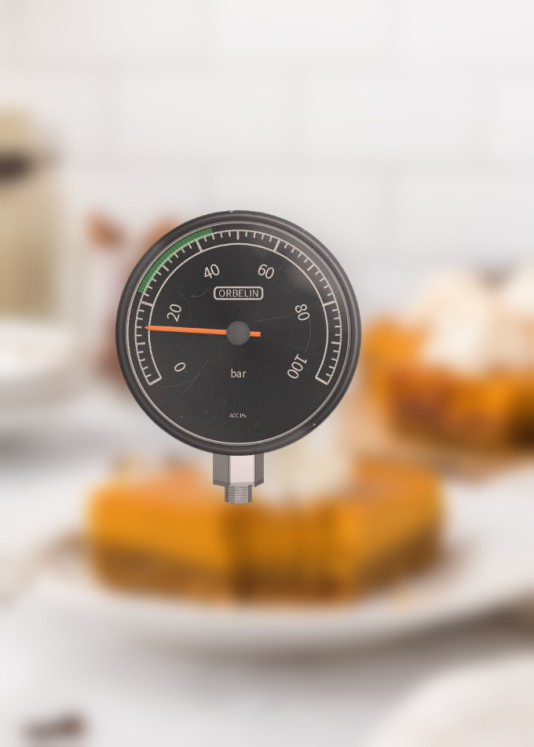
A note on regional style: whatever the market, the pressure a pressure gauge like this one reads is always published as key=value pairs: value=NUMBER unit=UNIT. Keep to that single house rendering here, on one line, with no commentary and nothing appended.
value=14 unit=bar
